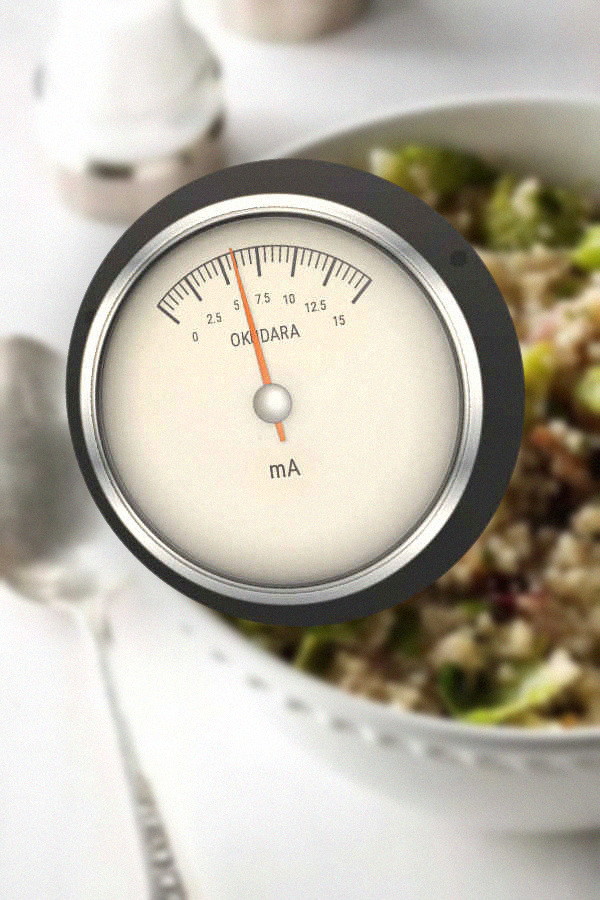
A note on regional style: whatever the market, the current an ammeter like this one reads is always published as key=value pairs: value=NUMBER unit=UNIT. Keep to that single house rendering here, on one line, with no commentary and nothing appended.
value=6 unit=mA
